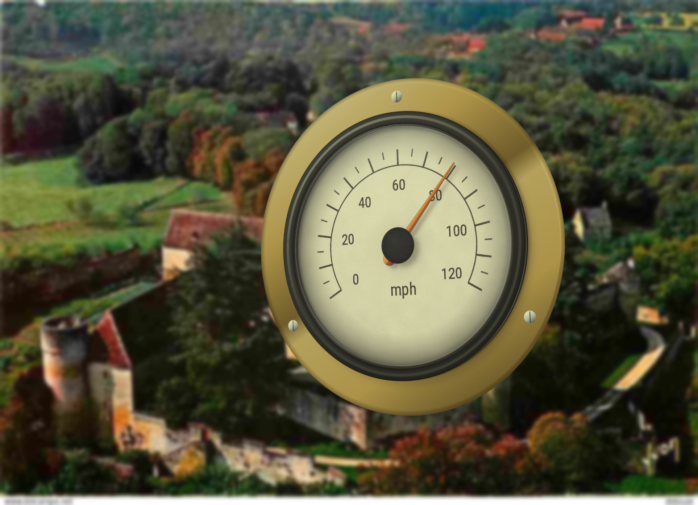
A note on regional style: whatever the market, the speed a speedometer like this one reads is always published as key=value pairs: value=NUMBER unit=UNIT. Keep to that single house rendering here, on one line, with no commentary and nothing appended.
value=80 unit=mph
